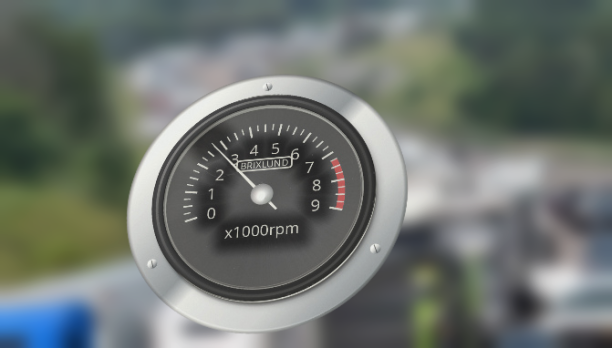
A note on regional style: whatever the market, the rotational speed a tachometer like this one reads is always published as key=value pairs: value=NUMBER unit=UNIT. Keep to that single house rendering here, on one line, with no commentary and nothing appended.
value=2750 unit=rpm
